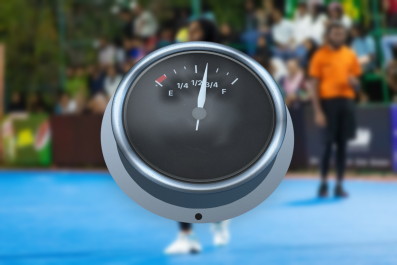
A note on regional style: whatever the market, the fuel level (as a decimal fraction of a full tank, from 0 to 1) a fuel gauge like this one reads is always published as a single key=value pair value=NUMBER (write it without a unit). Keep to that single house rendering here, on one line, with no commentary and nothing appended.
value=0.625
